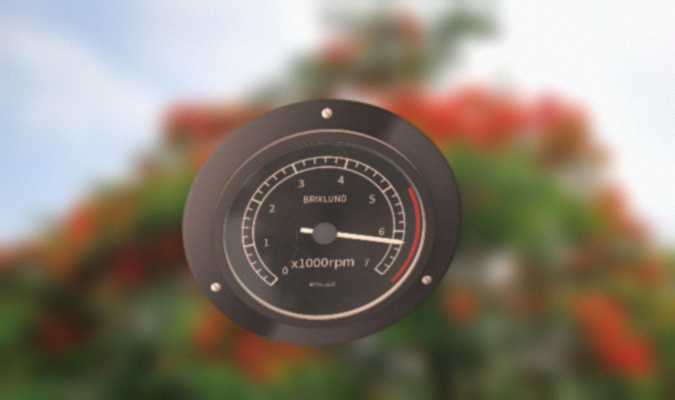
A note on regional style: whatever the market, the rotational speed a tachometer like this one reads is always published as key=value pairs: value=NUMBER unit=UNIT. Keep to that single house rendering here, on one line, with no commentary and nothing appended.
value=6200 unit=rpm
